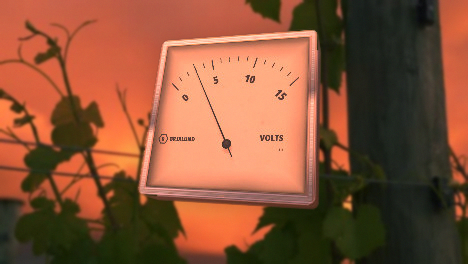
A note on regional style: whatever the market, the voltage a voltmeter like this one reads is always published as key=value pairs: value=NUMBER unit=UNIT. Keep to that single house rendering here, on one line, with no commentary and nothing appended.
value=3 unit=V
